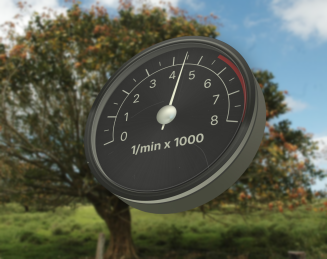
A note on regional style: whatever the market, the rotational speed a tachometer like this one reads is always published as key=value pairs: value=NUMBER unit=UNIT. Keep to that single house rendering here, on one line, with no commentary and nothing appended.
value=4500 unit=rpm
